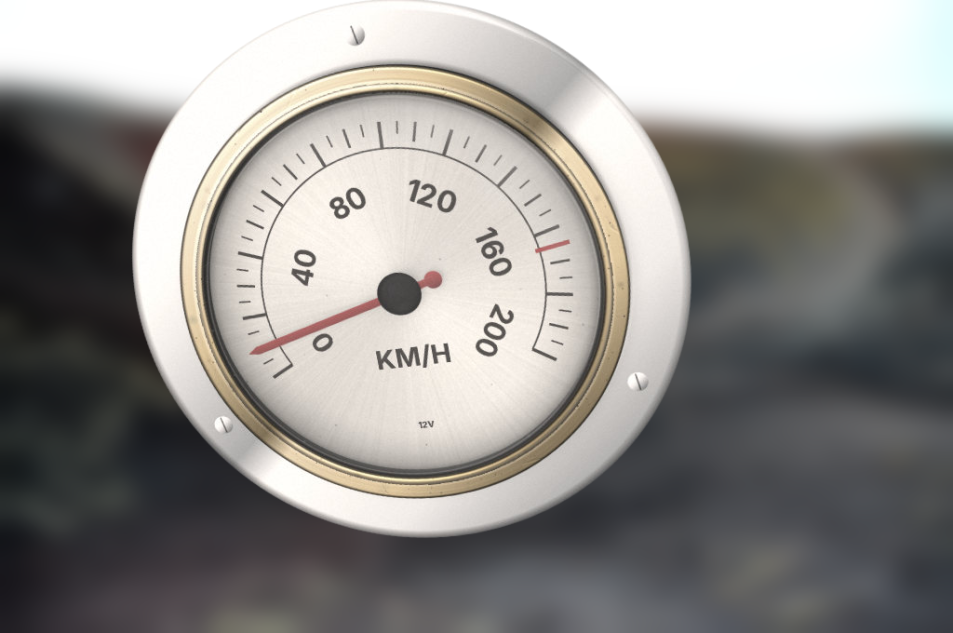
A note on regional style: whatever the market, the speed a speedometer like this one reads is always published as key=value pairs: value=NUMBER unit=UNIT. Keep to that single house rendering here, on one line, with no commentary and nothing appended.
value=10 unit=km/h
